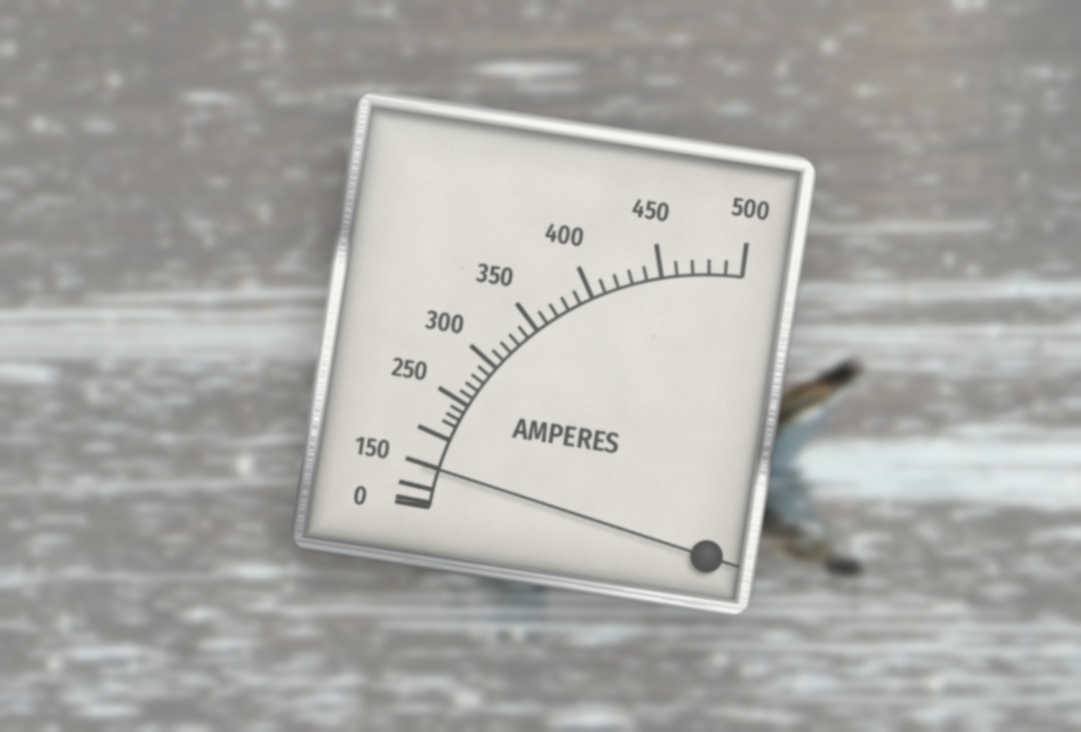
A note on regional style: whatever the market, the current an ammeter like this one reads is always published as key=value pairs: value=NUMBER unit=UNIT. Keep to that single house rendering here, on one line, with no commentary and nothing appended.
value=150 unit=A
